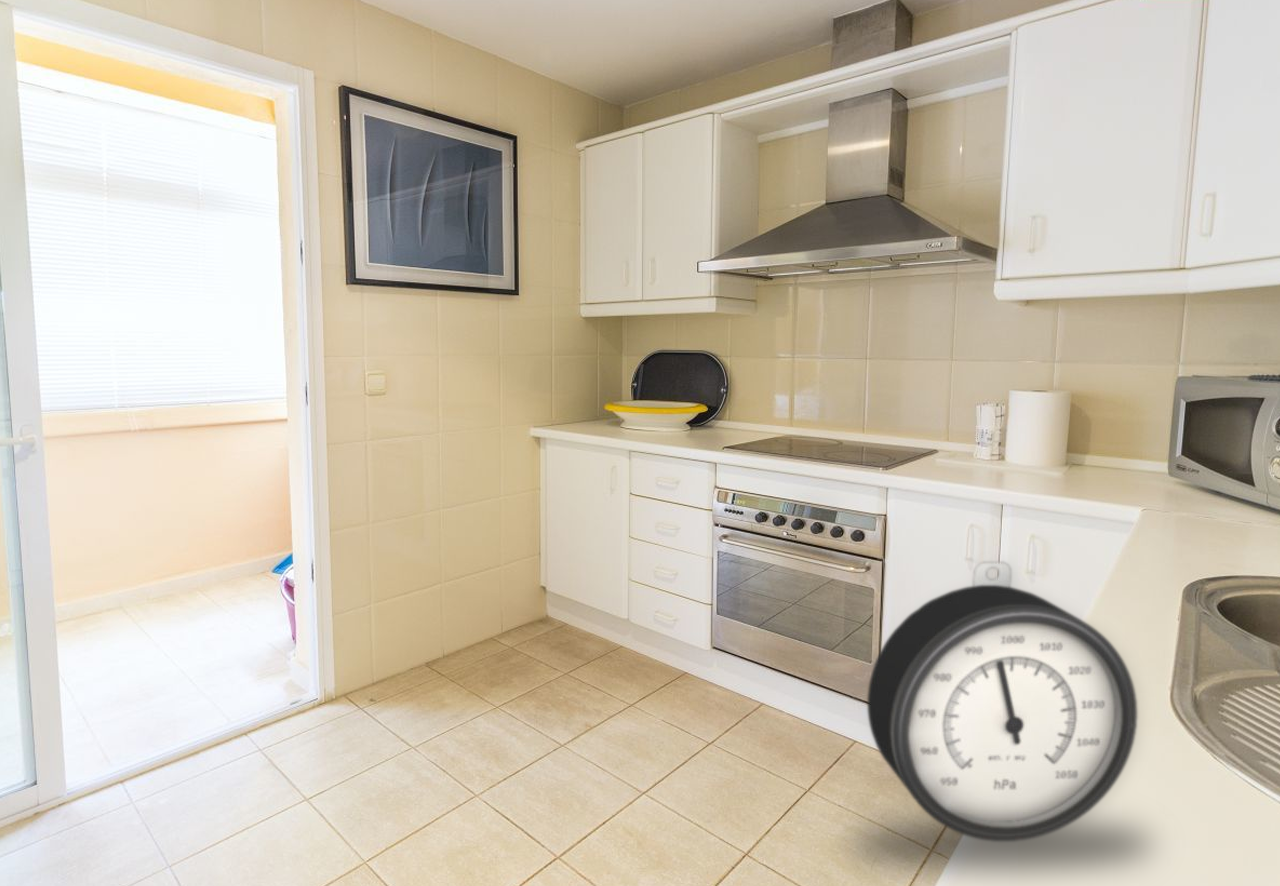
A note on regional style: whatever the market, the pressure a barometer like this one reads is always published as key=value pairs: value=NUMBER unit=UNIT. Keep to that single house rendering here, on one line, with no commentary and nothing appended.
value=995 unit=hPa
